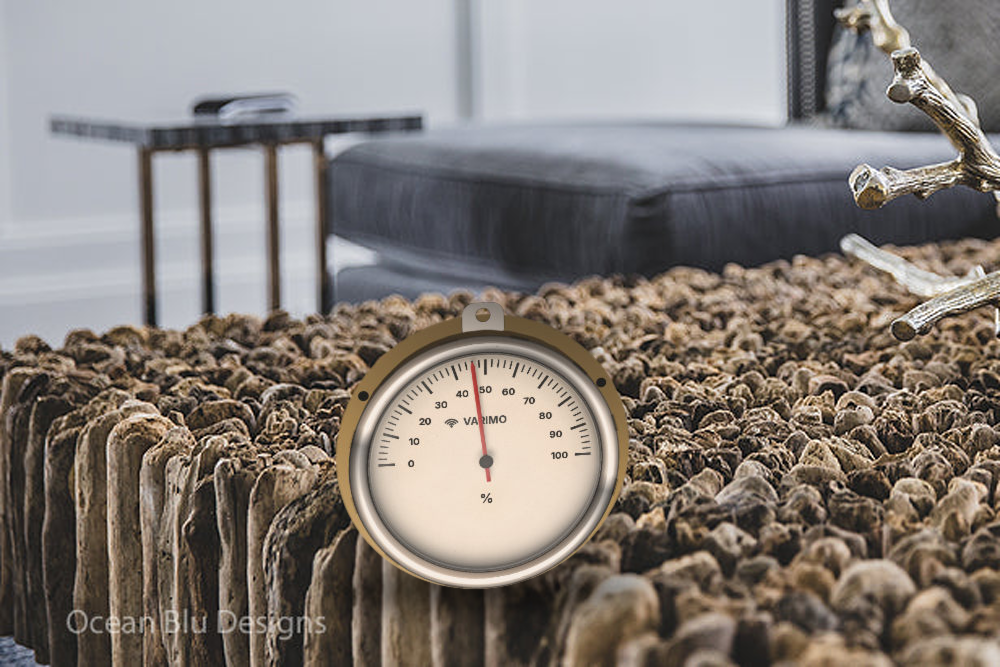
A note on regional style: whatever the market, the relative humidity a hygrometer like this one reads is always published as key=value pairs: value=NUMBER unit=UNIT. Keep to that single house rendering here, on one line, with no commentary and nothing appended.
value=46 unit=%
